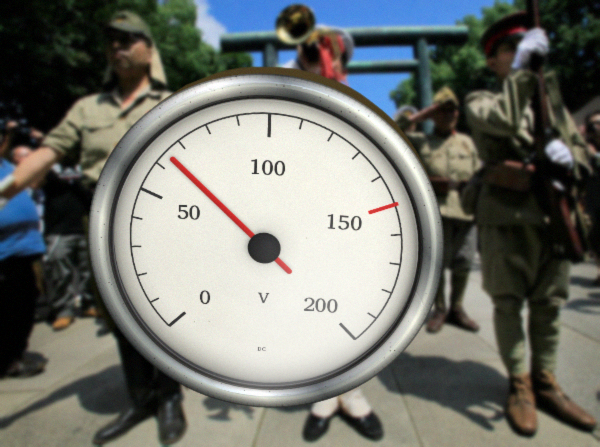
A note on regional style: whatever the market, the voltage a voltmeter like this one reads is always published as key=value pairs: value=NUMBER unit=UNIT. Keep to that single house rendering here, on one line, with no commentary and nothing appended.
value=65 unit=V
